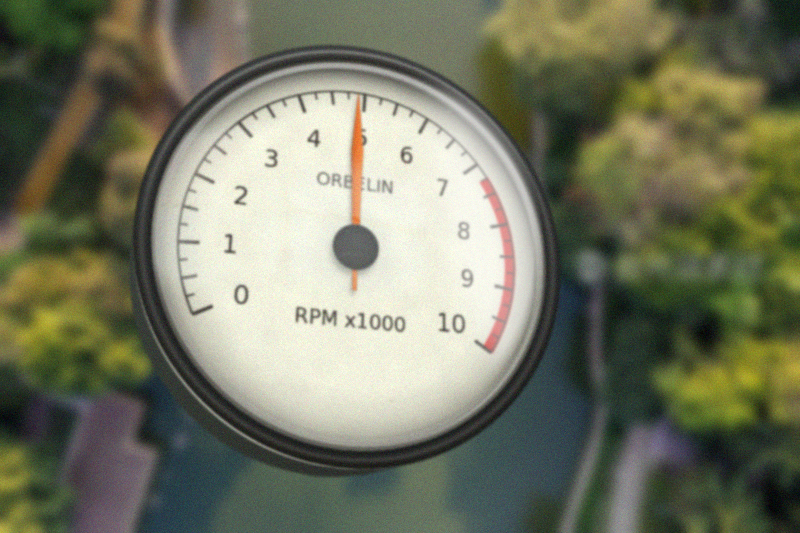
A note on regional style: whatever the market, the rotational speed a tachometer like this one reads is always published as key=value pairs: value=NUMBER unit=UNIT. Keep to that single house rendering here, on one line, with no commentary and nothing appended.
value=4875 unit=rpm
